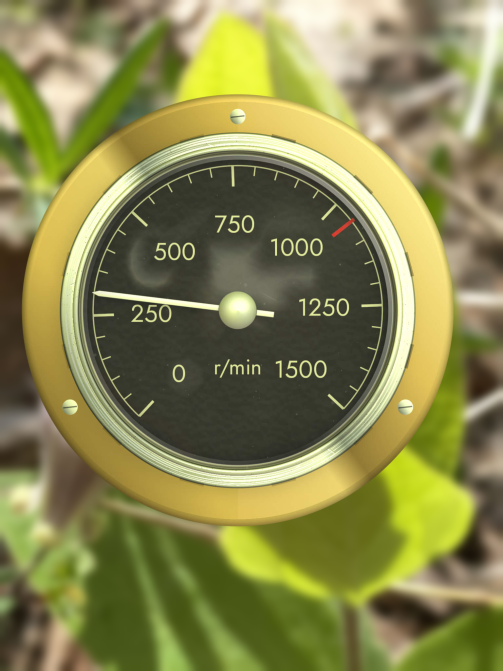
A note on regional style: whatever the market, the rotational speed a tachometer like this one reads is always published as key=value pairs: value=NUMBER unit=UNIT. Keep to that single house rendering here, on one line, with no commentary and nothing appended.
value=300 unit=rpm
